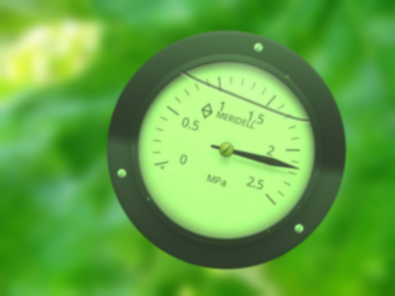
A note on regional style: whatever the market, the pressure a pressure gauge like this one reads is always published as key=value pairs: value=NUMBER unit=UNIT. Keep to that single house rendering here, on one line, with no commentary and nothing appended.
value=2.15 unit=MPa
